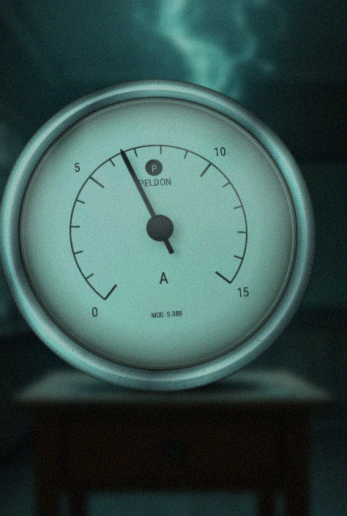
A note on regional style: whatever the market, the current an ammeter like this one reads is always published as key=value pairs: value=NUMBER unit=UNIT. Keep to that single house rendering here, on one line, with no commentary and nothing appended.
value=6.5 unit=A
